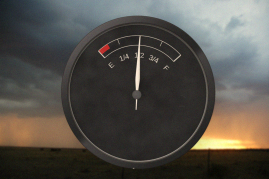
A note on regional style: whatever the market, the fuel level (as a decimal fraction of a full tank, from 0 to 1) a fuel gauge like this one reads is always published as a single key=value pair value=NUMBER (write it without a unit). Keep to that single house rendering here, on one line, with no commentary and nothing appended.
value=0.5
